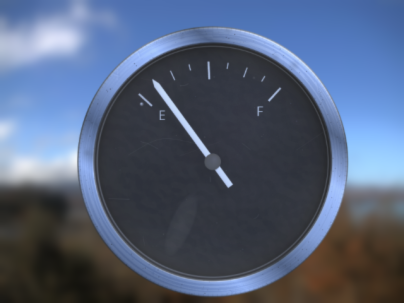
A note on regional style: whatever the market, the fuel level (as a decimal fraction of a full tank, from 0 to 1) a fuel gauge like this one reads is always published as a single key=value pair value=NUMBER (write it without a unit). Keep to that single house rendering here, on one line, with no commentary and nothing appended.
value=0.125
